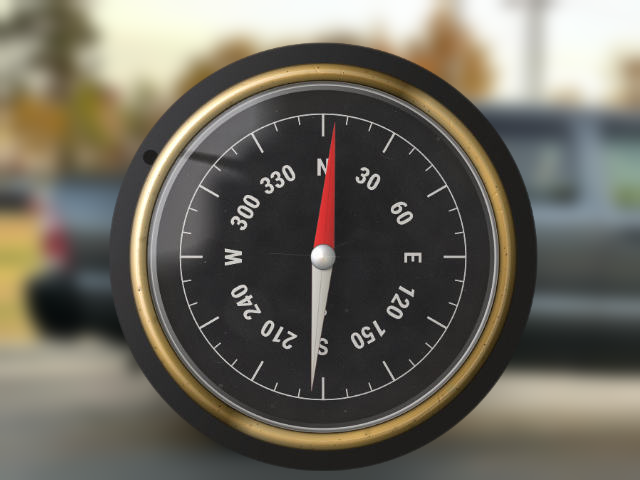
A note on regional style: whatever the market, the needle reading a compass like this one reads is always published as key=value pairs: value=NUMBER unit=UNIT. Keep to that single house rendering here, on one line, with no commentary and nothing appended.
value=5 unit=°
